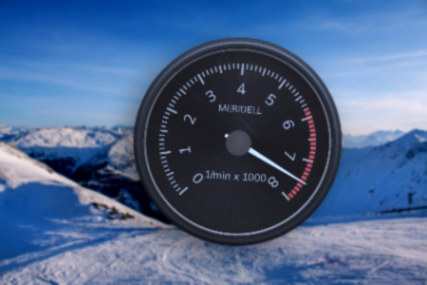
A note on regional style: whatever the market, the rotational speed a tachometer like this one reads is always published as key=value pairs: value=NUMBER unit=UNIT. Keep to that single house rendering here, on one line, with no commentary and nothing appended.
value=7500 unit=rpm
